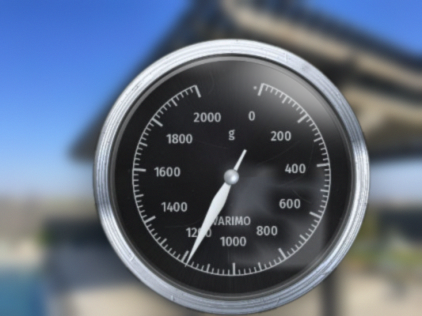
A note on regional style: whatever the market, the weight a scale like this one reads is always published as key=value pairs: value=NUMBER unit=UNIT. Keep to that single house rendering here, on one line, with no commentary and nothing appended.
value=1180 unit=g
